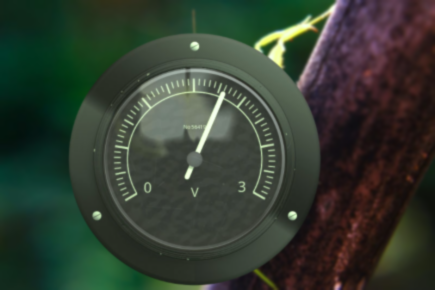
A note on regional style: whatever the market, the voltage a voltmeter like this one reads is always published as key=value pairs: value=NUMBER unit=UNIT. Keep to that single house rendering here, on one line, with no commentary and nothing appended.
value=1.8 unit=V
